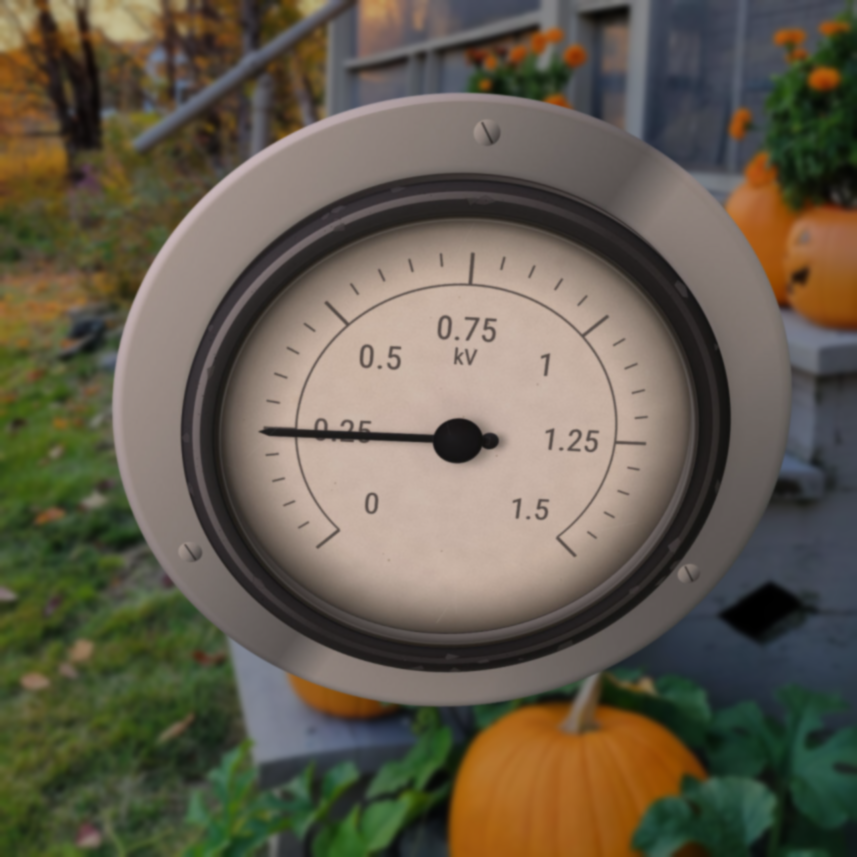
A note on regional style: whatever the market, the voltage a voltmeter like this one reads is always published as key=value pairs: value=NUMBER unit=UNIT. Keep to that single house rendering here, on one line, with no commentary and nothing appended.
value=0.25 unit=kV
